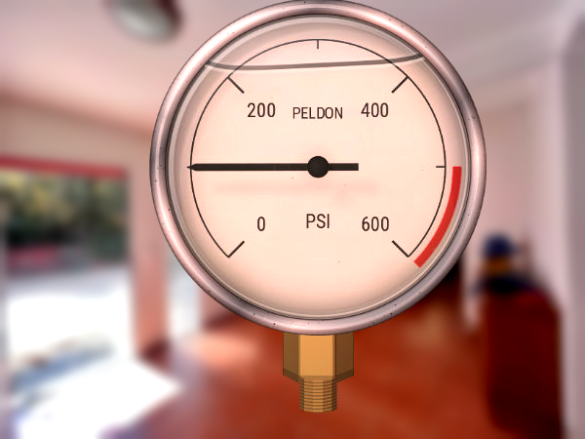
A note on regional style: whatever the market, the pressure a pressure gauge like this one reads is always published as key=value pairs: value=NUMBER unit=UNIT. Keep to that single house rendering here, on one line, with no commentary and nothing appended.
value=100 unit=psi
